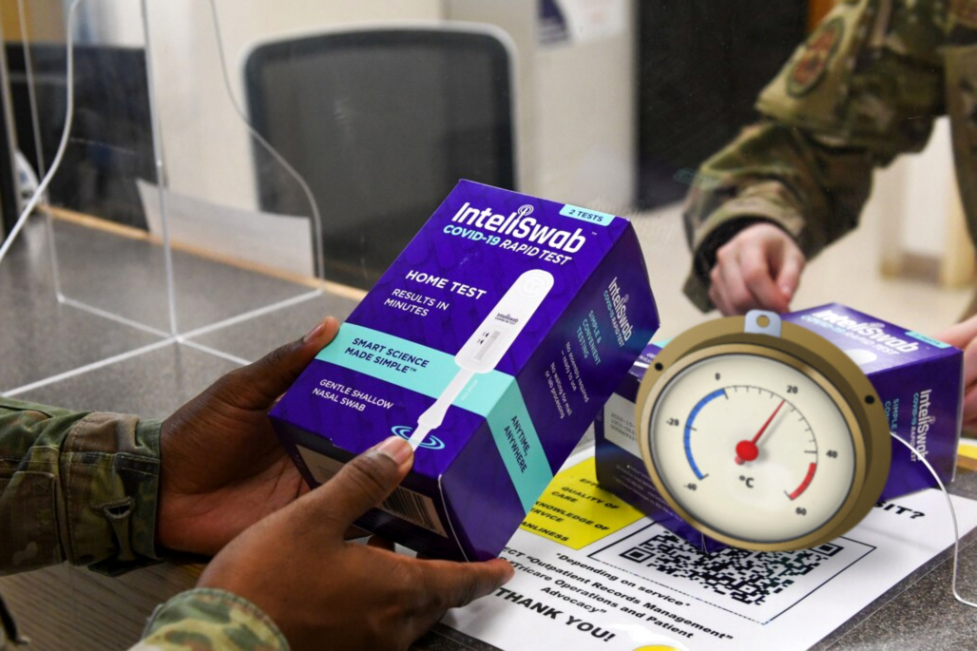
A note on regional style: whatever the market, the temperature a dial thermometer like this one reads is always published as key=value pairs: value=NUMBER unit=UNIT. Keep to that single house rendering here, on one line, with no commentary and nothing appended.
value=20 unit=°C
